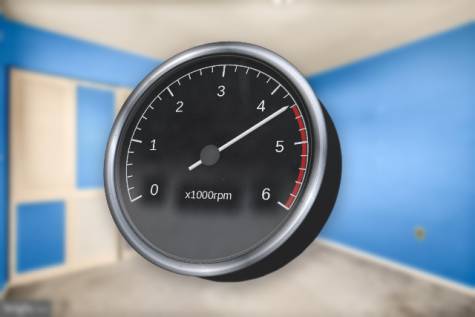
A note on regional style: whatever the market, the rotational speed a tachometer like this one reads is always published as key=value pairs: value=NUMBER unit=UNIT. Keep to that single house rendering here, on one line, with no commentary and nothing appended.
value=4400 unit=rpm
